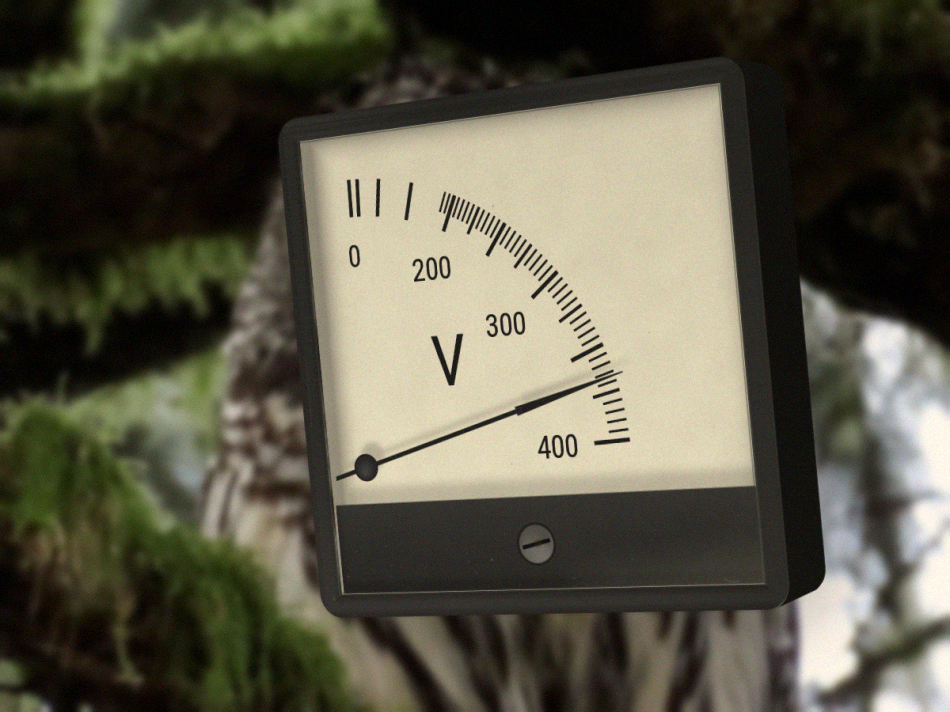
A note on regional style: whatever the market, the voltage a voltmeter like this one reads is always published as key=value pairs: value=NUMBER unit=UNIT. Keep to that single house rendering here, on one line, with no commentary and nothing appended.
value=367.5 unit=V
